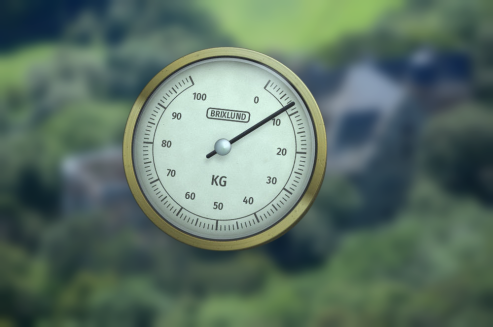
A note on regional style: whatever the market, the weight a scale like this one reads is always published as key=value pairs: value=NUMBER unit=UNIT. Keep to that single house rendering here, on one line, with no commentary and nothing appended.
value=8 unit=kg
